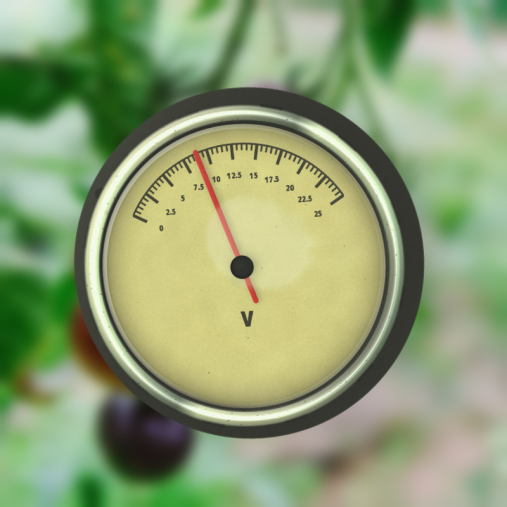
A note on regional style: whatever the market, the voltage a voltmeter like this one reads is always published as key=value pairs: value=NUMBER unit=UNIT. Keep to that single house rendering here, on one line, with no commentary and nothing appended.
value=9 unit=V
